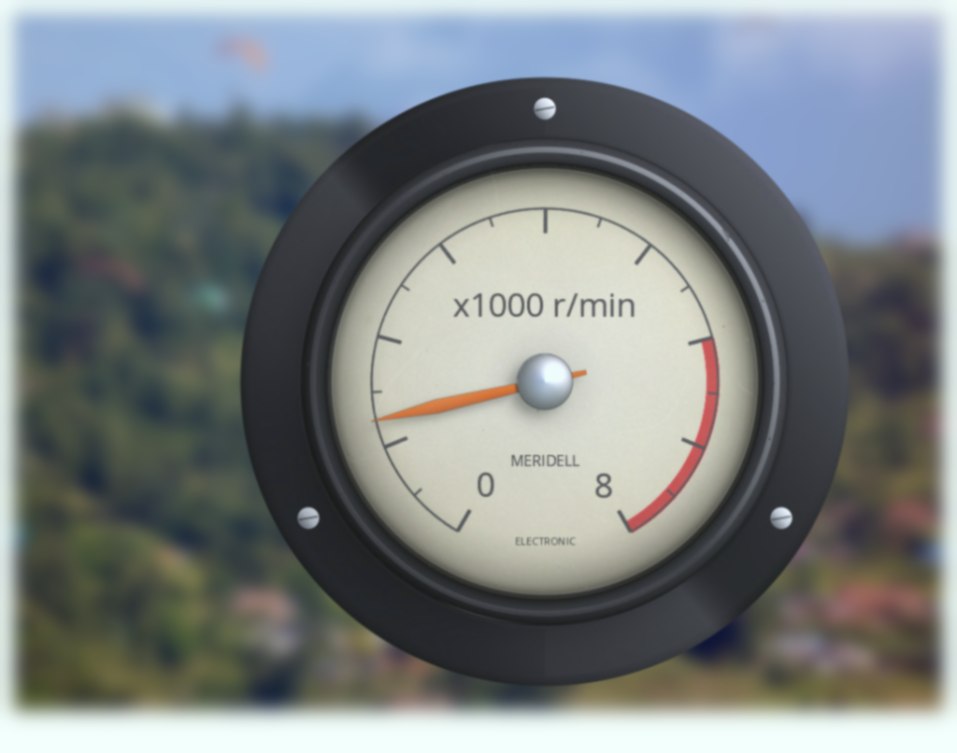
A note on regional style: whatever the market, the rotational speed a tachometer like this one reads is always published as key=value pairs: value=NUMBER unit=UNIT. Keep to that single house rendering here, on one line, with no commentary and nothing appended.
value=1250 unit=rpm
